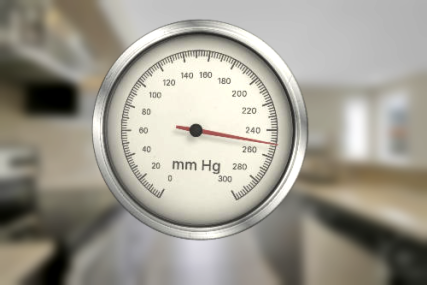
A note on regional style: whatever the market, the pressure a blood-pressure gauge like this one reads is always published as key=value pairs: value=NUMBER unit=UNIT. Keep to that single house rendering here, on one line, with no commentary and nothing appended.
value=250 unit=mmHg
